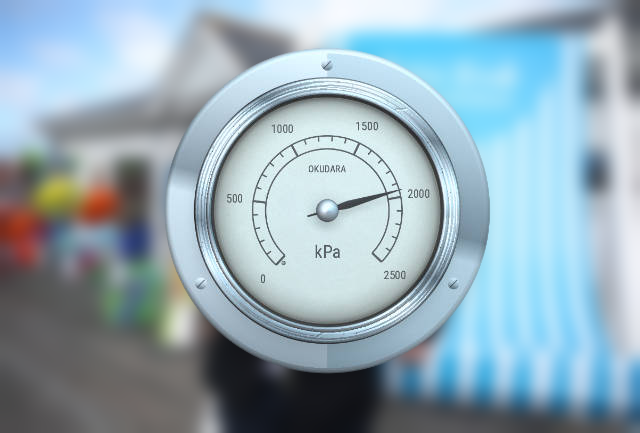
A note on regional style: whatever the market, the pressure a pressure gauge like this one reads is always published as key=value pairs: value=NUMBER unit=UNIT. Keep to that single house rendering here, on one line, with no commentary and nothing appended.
value=1950 unit=kPa
